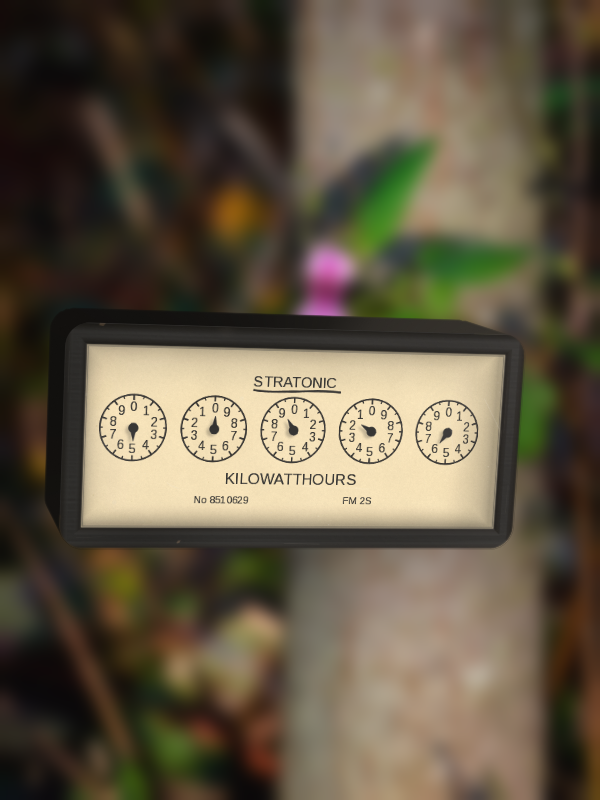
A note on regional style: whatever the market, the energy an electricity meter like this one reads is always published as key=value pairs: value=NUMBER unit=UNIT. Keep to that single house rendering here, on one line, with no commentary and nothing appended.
value=49916 unit=kWh
